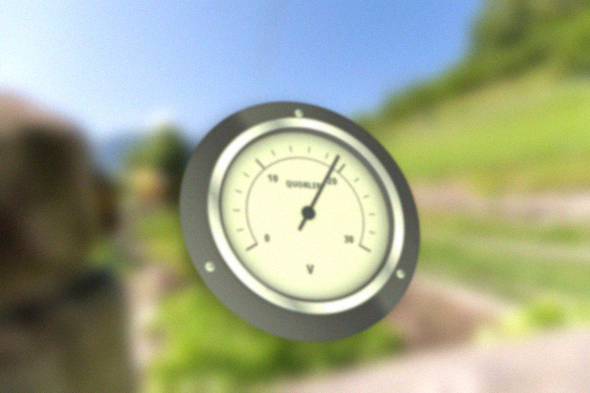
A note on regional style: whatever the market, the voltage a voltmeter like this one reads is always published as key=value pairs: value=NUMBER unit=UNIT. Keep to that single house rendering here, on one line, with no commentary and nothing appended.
value=19 unit=V
